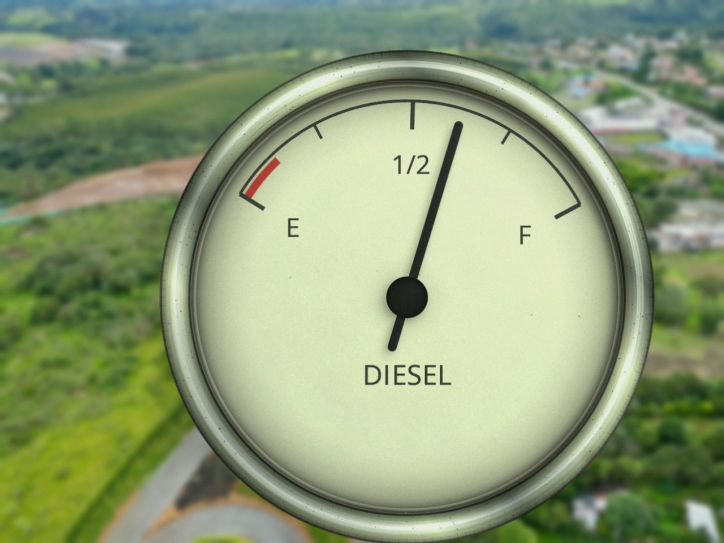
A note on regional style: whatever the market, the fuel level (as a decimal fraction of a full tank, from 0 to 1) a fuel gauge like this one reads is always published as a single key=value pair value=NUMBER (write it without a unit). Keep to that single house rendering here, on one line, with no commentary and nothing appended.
value=0.625
